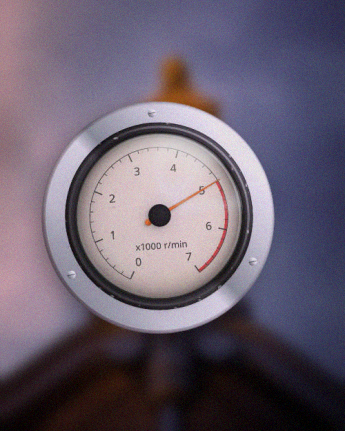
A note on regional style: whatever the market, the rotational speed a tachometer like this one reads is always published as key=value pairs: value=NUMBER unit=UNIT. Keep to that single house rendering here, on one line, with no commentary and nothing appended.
value=5000 unit=rpm
